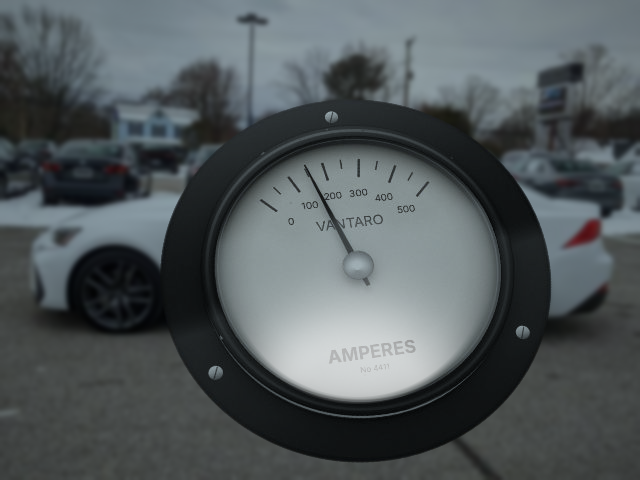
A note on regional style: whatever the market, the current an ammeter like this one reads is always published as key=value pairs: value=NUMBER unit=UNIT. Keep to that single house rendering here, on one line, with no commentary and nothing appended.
value=150 unit=A
